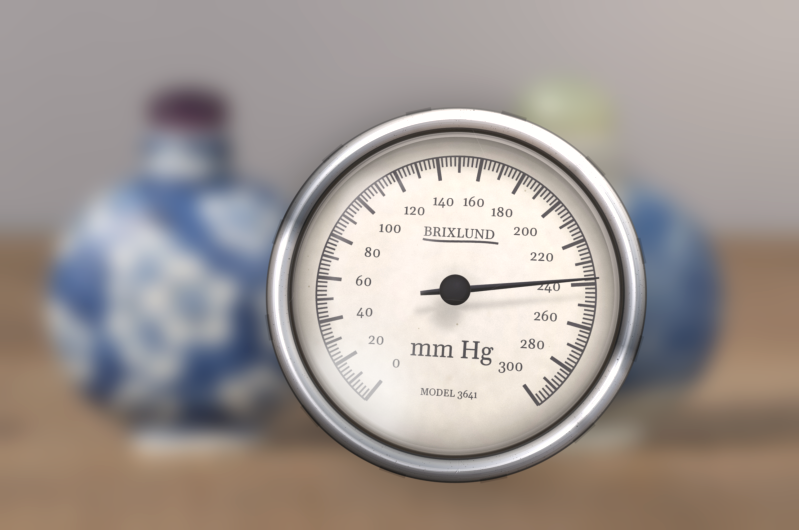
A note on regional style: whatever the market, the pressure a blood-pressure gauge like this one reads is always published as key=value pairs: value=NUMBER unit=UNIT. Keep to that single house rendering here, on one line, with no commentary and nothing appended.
value=238 unit=mmHg
